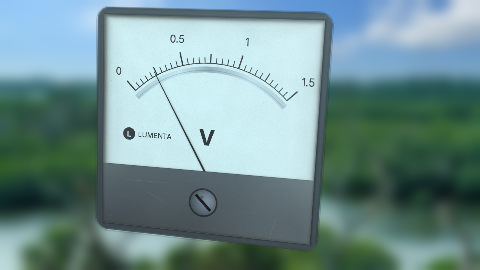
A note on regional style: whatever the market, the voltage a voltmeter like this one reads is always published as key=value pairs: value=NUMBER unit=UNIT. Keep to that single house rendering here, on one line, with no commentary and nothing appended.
value=0.25 unit=V
